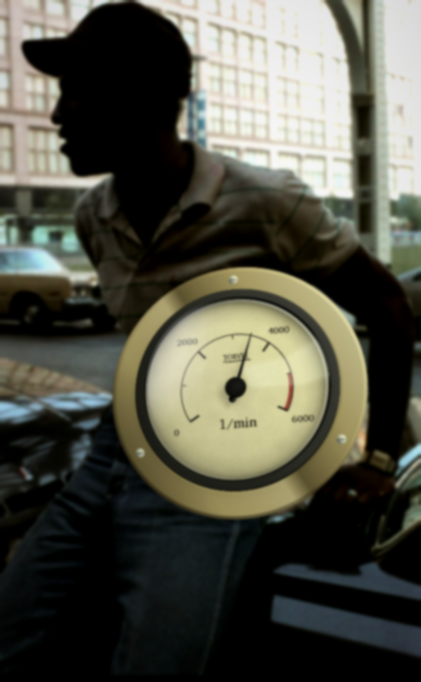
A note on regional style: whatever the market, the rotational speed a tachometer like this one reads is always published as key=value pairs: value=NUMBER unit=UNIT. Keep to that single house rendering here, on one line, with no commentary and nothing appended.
value=3500 unit=rpm
